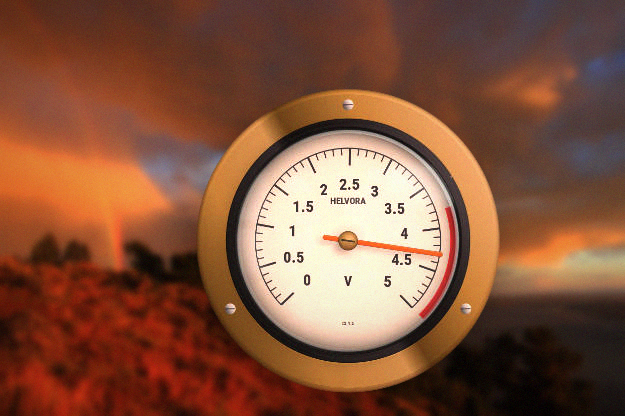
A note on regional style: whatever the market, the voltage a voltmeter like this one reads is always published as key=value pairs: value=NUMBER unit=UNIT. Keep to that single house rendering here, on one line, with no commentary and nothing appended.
value=4.3 unit=V
